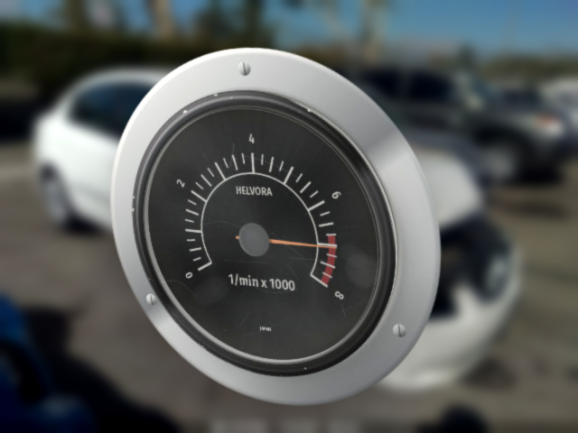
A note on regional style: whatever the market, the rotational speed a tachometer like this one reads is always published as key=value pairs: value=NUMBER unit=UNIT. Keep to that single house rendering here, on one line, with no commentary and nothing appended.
value=7000 unit=rpm
